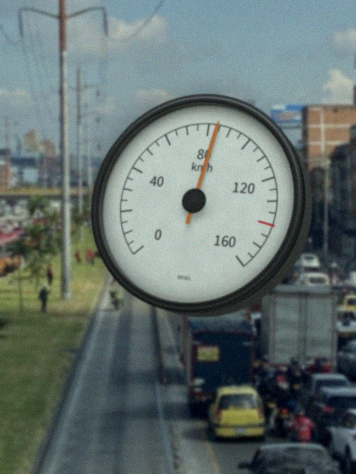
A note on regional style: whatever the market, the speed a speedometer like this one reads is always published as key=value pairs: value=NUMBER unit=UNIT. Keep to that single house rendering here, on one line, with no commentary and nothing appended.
value=85 unit=km/h
